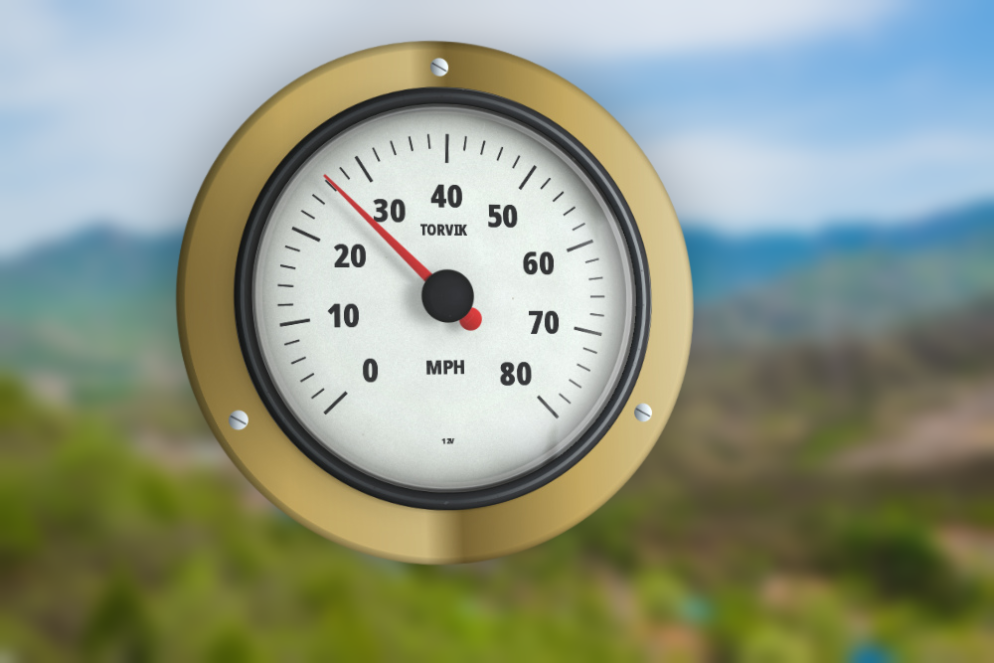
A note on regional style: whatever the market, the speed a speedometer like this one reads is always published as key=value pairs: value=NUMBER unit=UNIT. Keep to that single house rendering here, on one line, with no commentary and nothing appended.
value=26 unit=mph
